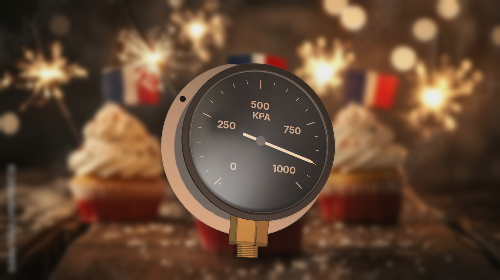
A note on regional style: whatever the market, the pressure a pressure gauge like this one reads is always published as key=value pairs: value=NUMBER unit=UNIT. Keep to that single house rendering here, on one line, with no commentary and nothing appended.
value=900 unit=kPa
